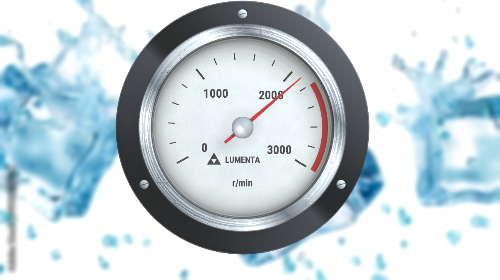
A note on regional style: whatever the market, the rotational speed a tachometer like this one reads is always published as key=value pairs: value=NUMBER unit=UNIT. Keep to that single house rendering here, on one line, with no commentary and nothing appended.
value=2100 unit=rpm
